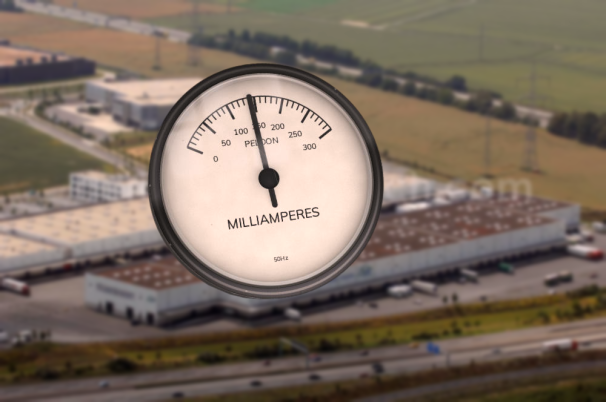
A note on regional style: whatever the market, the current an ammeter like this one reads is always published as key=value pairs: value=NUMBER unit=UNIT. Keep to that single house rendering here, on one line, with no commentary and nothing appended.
value=140 unit=mA
